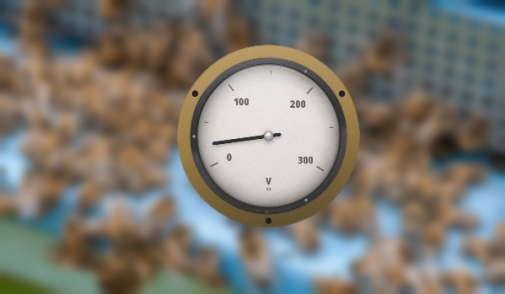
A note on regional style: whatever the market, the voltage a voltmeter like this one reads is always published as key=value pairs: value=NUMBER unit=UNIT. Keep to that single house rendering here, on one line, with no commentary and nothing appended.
value=25 unit=V
